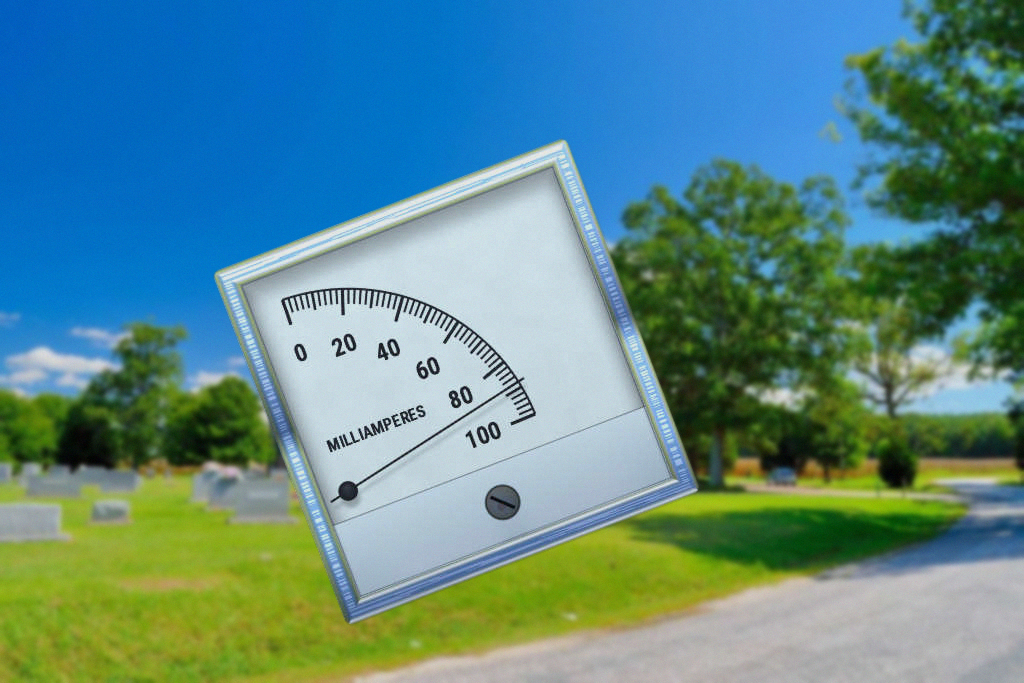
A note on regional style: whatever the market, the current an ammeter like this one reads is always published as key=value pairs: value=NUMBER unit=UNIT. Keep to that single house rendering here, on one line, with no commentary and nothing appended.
value=88 unit=mA
